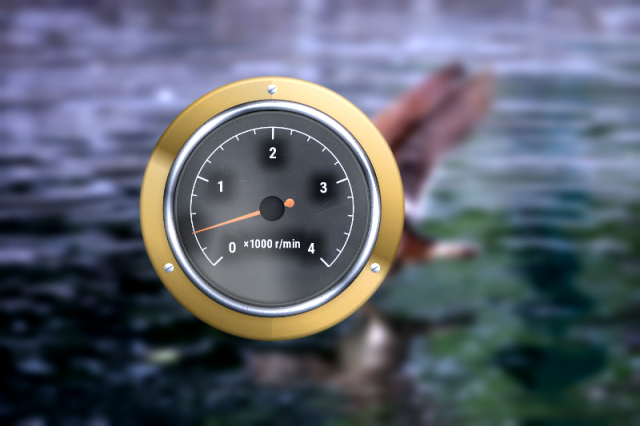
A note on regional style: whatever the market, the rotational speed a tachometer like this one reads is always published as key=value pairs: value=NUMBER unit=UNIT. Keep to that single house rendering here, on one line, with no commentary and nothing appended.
value=400 unit=rpm
